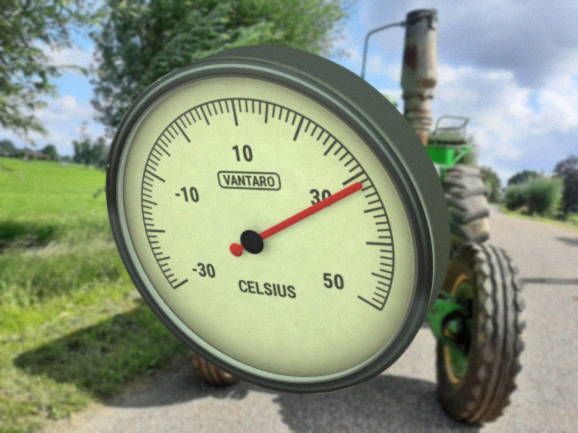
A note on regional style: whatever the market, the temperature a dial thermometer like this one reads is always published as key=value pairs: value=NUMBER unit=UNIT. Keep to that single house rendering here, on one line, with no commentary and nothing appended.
value=31 unit=°C
